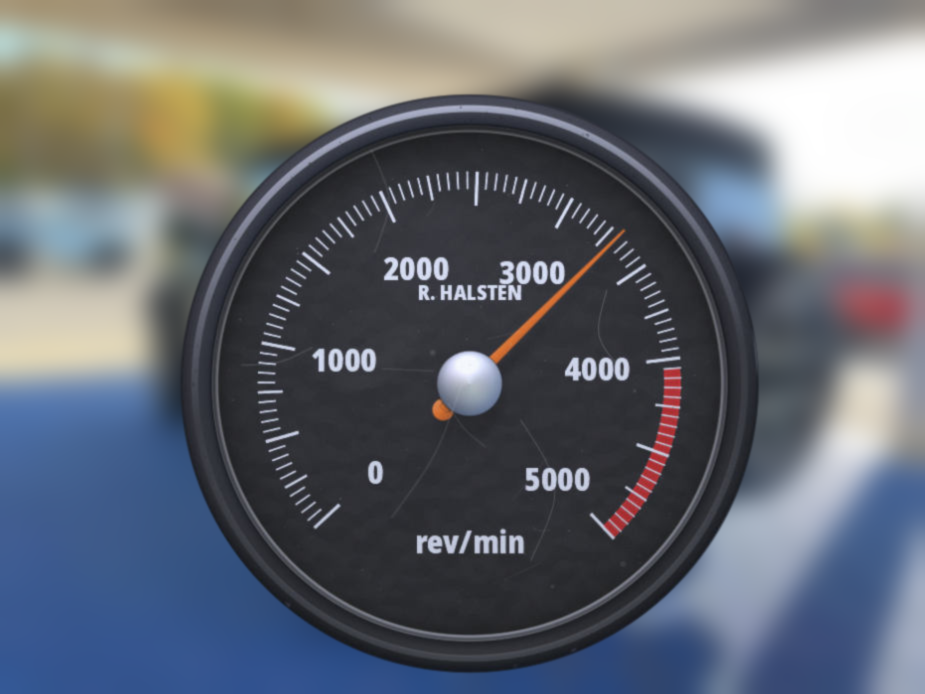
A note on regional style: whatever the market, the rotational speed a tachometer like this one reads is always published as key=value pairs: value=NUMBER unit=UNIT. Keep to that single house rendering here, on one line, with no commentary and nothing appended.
value=3300 unit=rpm
